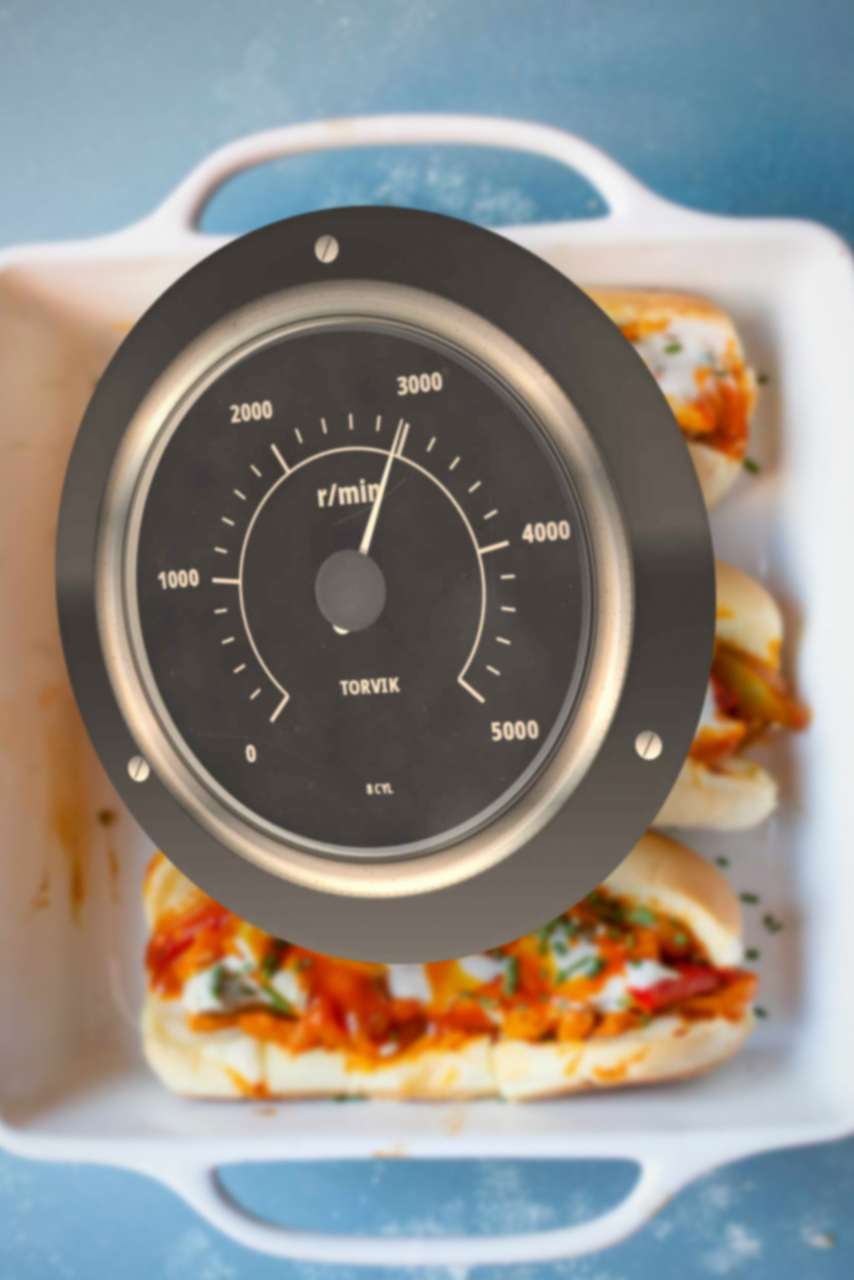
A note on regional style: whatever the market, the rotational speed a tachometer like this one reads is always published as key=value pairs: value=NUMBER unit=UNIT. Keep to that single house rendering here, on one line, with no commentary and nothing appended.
value=3000 unit=rpm
